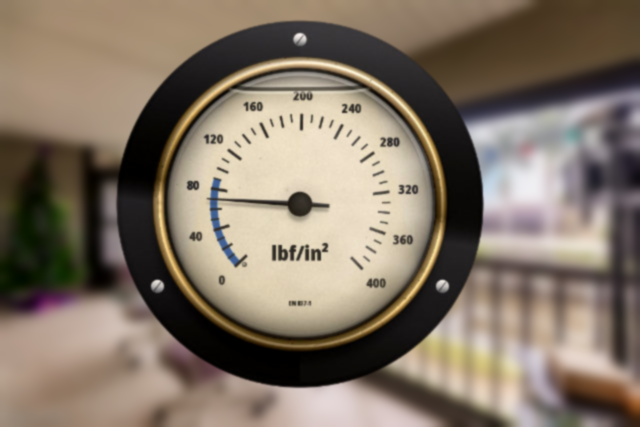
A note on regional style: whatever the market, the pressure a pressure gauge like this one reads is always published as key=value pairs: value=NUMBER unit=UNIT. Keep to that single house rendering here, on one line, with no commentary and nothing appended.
value=70 unit=psi
